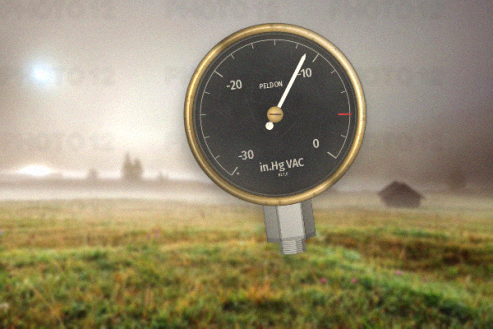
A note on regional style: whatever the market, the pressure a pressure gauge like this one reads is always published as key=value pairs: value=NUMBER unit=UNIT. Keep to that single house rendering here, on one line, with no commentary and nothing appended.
value=-11 unit=inHg
